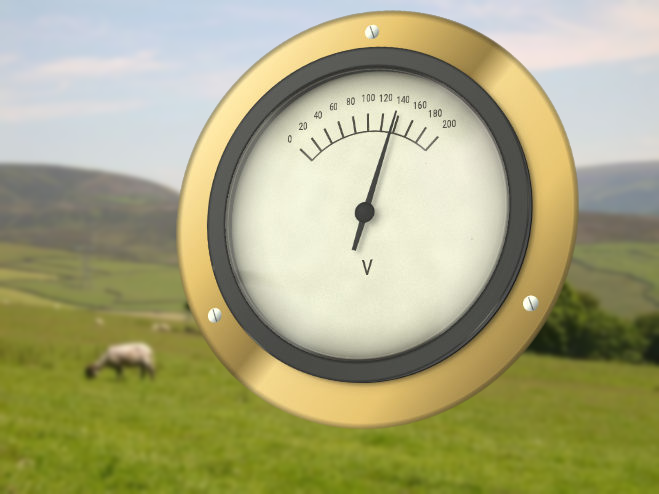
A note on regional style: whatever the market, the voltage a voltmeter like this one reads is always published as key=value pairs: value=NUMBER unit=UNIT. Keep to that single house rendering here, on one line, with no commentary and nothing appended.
value=140 unit=V
